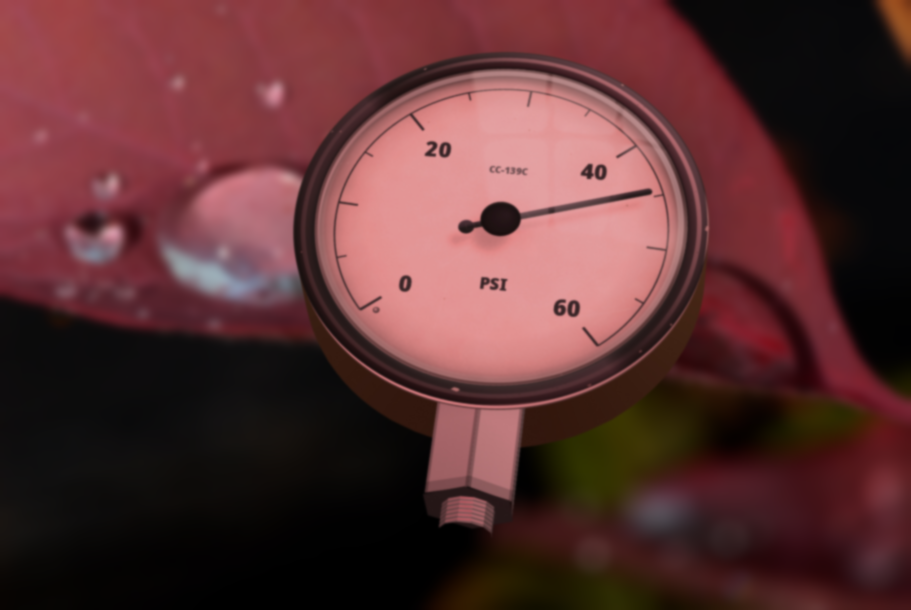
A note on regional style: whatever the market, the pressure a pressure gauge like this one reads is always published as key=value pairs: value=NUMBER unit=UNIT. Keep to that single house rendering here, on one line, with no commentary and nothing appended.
value=45 unit=psi
